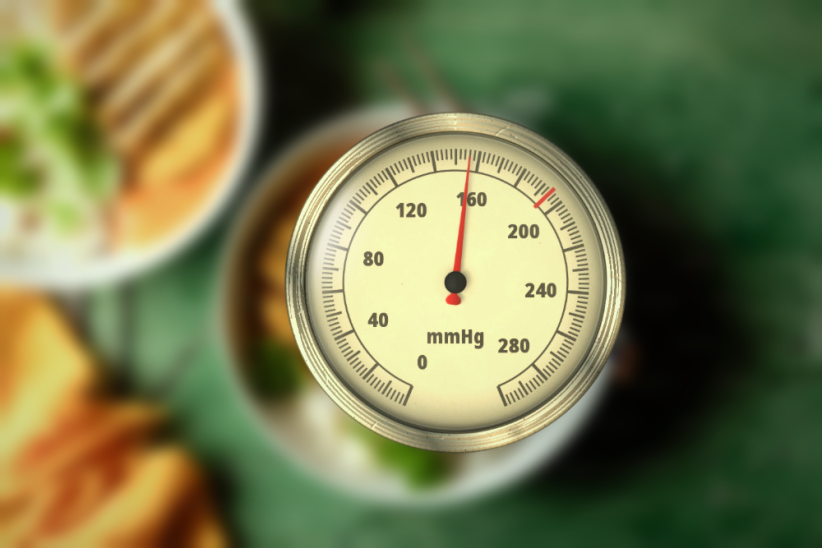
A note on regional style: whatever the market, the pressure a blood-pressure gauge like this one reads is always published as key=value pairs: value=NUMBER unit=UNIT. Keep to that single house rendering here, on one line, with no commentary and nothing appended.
value=156 unit=mmHg
